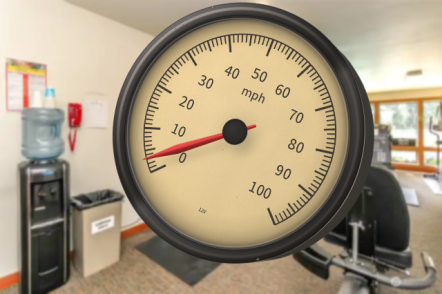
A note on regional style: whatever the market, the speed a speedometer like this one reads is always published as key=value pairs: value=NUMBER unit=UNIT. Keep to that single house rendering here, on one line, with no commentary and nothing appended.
value=3 unit=mph
